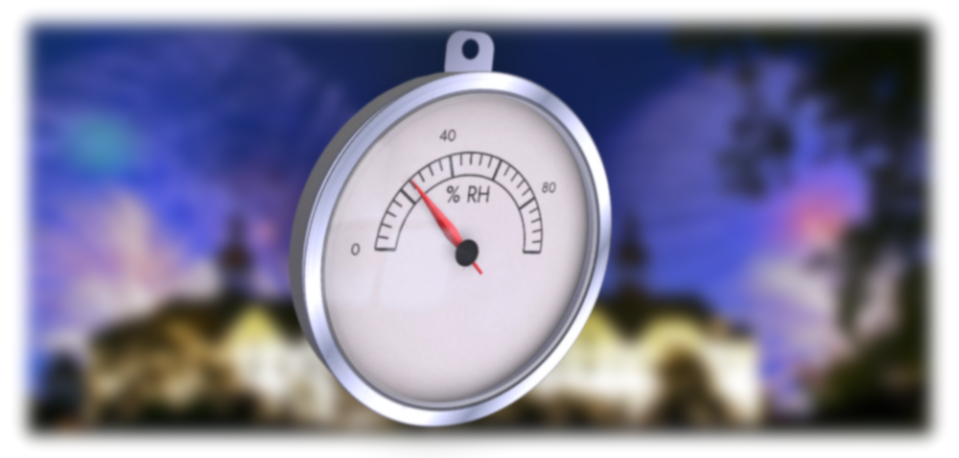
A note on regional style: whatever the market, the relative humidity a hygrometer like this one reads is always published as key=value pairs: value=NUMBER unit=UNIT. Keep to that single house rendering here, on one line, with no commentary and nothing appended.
value=24 unit=%
